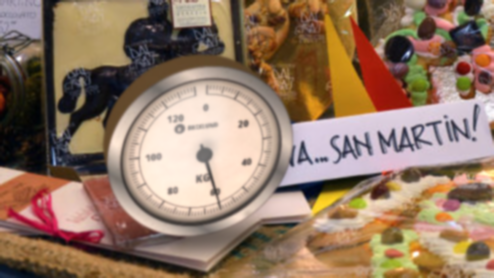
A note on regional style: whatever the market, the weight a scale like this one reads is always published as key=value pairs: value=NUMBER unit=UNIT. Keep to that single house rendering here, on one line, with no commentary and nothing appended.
value=60 unit=kg
